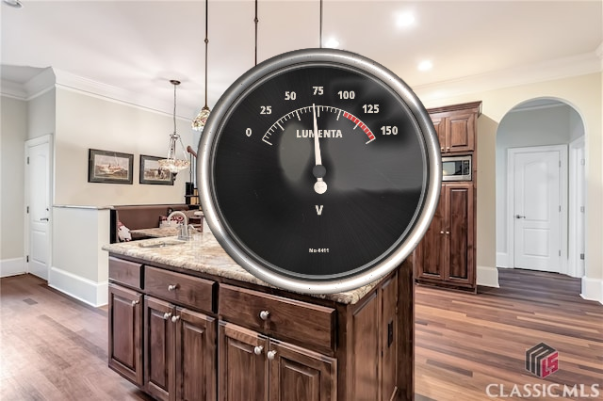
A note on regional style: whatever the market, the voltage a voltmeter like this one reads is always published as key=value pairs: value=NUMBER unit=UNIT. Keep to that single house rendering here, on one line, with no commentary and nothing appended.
value=70 unit=V
